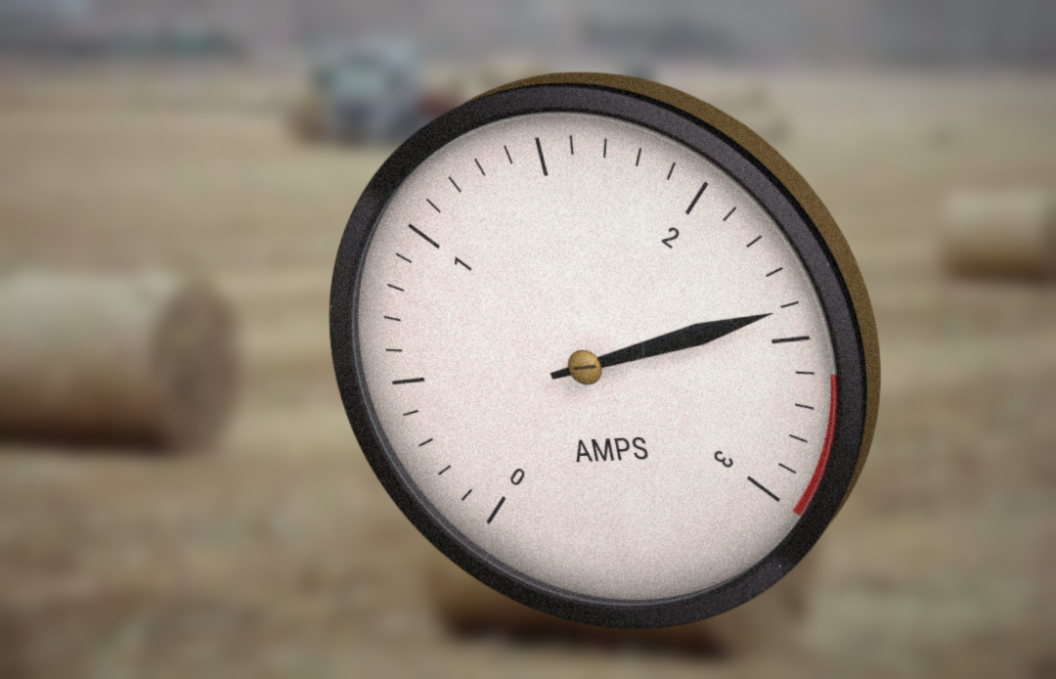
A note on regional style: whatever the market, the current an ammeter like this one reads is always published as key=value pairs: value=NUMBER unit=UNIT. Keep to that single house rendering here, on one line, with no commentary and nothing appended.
value=2.4 unit=A
